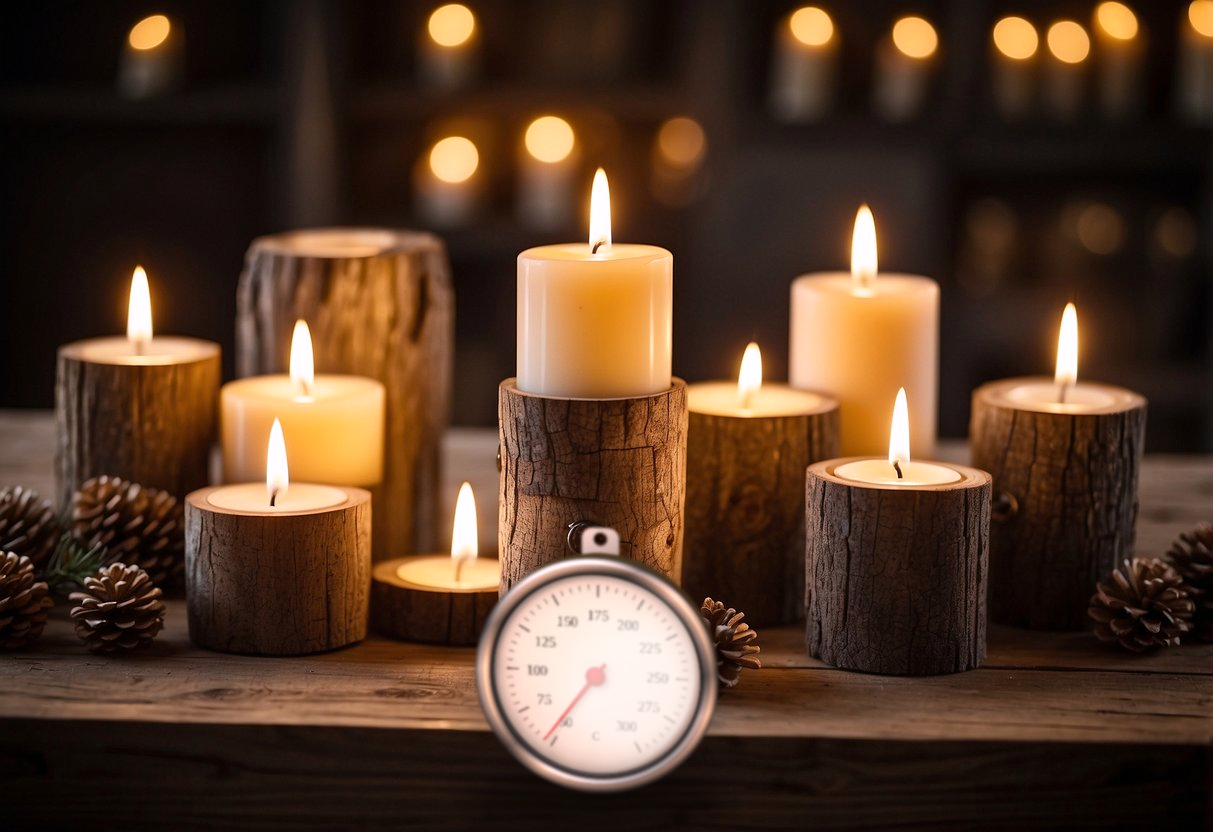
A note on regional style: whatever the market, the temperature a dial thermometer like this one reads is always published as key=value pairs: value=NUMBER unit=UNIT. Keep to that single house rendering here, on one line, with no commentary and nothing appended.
value=55 unit=°C
